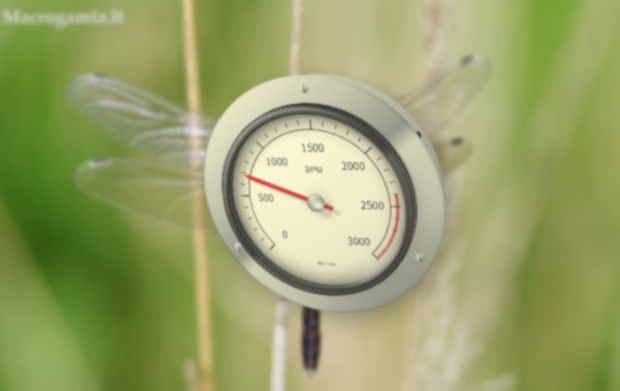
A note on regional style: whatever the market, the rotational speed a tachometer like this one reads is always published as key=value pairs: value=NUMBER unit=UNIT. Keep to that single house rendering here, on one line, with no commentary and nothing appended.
value=700 unit=rpm
